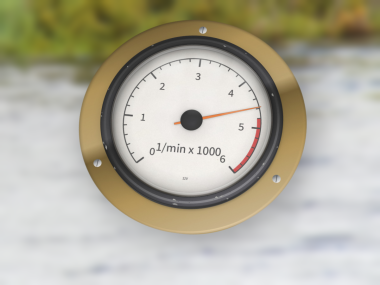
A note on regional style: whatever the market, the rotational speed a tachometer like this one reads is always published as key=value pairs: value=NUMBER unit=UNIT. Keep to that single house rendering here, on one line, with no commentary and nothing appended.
value=4600 unit=rpm
